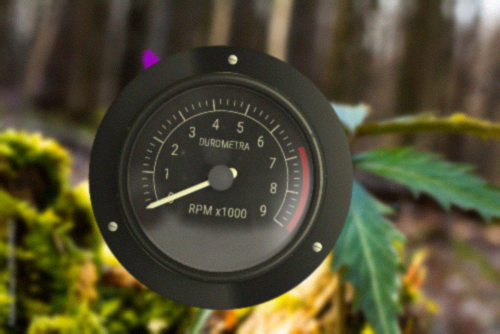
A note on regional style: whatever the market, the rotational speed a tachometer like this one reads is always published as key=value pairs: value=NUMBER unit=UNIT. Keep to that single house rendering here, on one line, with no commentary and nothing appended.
value=0 unit=rpm
